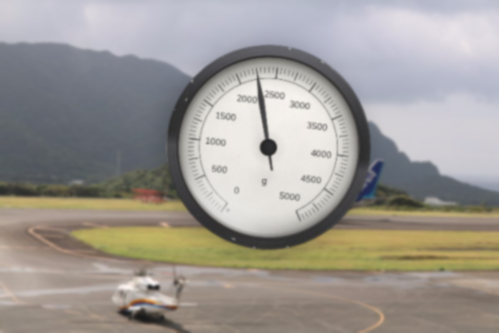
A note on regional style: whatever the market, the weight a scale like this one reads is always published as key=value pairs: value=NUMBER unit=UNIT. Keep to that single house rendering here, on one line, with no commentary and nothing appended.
value=2250 unit=g
